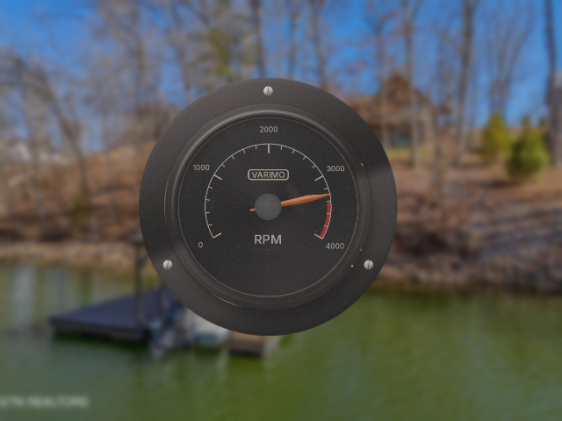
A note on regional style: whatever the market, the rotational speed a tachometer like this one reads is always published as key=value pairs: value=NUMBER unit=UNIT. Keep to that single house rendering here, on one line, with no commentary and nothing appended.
value=3300 unit=rpm
